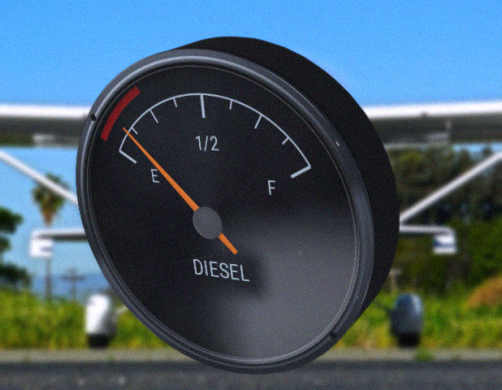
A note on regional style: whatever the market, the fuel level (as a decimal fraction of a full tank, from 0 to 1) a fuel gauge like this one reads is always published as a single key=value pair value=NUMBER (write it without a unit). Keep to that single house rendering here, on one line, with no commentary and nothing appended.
value=0.125
